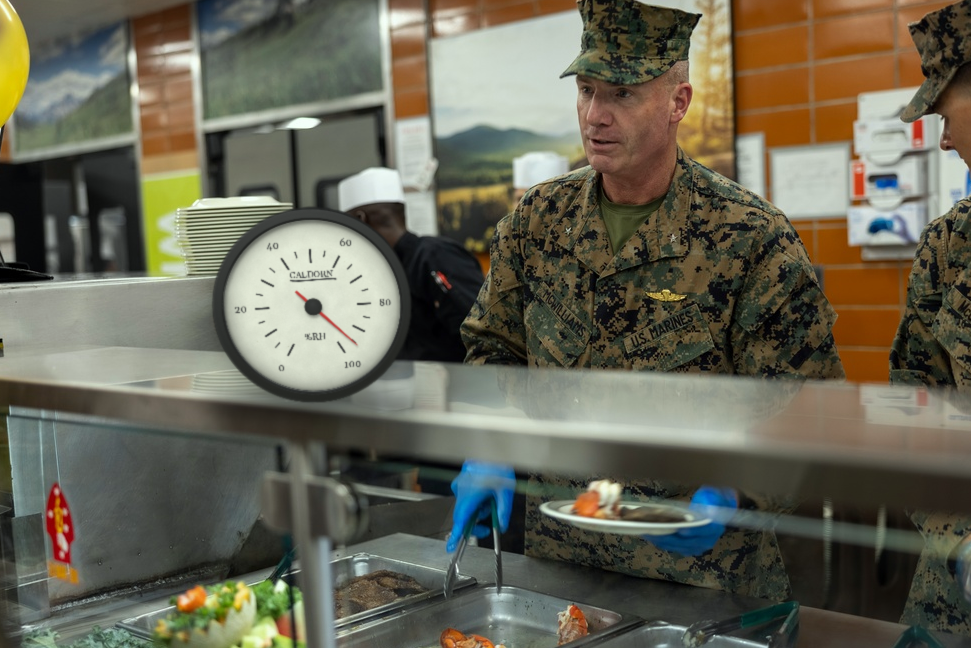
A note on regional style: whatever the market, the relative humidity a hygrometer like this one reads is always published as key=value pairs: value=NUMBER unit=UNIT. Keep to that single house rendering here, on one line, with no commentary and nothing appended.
value=95 unit=%
